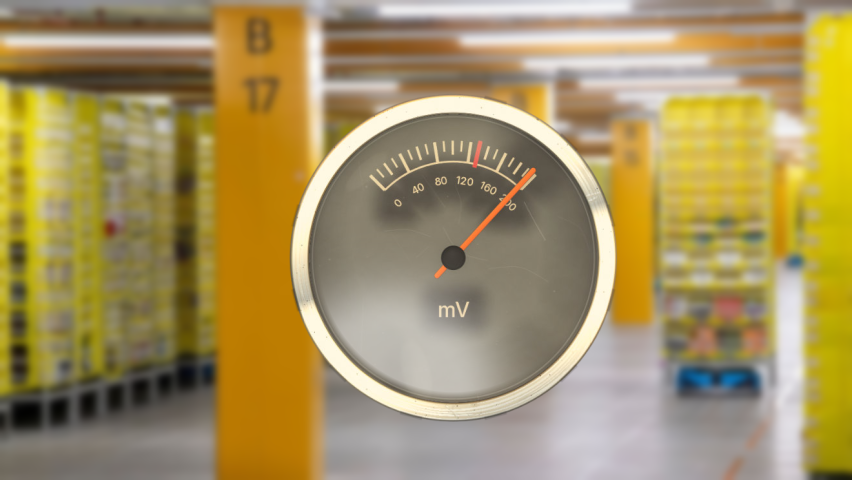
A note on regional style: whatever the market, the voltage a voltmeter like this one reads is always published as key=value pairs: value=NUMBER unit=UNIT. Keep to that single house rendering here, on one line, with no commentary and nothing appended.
value=195 unit=mV
